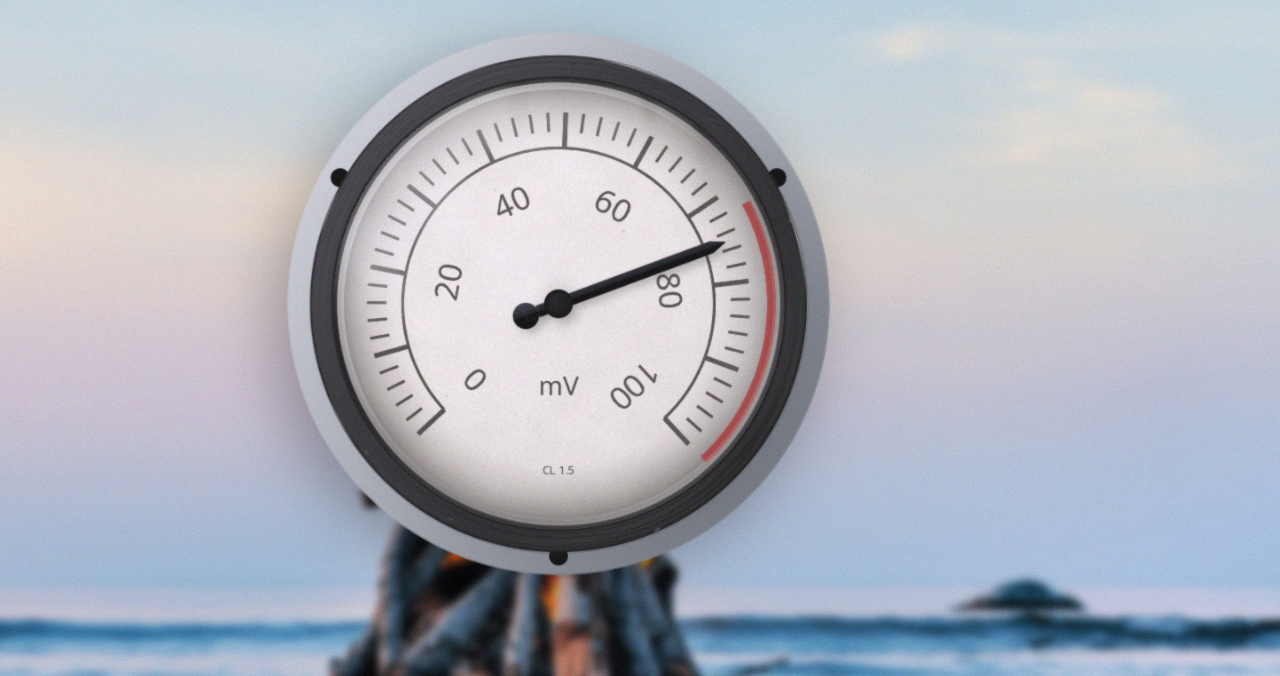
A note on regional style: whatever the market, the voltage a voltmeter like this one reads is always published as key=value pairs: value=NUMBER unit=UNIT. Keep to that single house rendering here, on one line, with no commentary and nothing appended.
value=75 unit=mV
